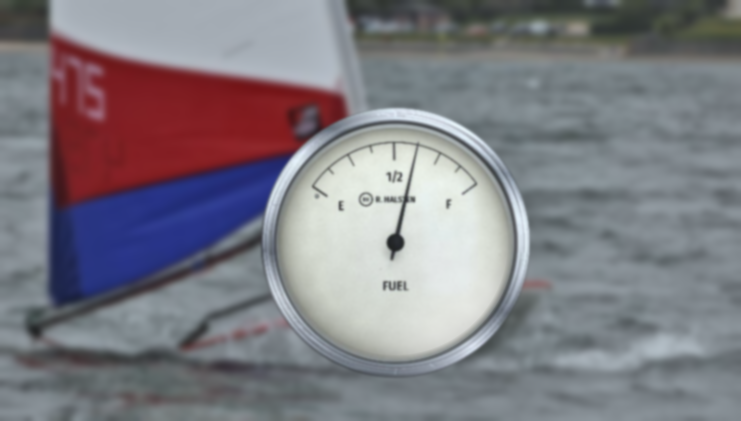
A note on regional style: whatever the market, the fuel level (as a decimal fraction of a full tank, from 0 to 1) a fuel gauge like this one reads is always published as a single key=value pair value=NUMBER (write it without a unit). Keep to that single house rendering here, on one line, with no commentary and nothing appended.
value=0.625
